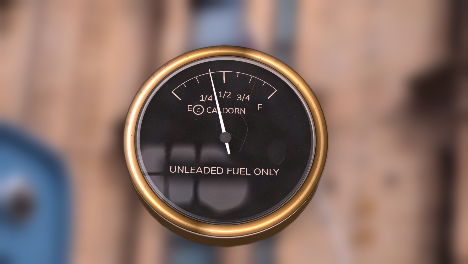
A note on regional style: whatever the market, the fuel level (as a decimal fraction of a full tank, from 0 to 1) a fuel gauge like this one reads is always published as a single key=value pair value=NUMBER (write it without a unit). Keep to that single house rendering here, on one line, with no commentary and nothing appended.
value=0.375
